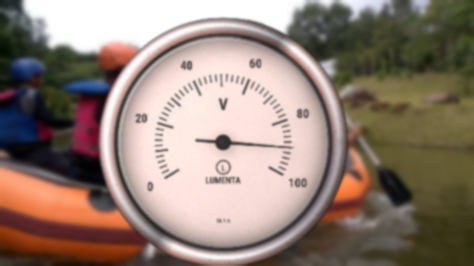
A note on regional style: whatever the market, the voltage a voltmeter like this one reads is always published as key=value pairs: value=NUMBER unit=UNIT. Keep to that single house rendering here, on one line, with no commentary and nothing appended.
value=90 unit=V
